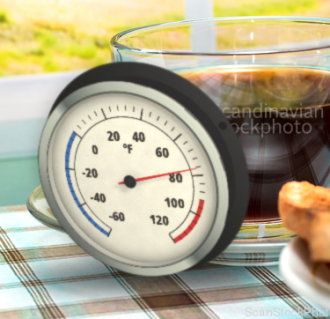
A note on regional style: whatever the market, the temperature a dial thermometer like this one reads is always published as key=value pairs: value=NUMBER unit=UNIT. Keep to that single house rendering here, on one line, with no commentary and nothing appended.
value=76 unit=°F
